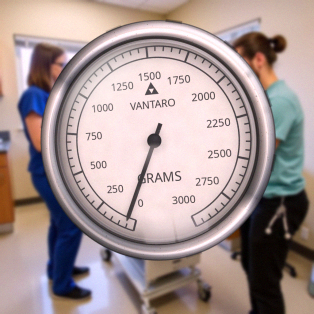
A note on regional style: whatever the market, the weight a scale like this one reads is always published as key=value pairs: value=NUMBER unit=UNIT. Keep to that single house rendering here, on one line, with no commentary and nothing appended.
value=50 unit=g
